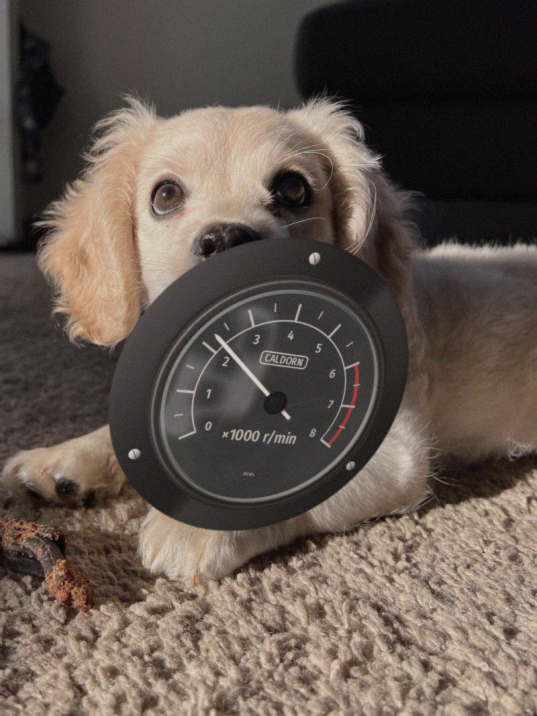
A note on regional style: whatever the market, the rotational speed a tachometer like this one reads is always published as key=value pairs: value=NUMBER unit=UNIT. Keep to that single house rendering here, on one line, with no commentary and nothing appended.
value=2250 unit=rpm
